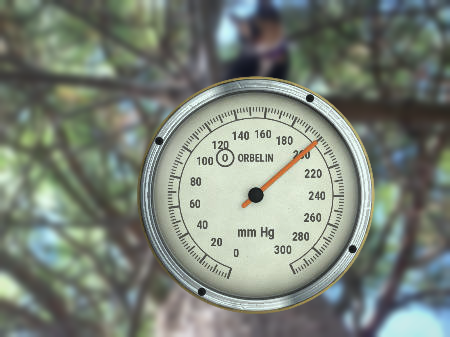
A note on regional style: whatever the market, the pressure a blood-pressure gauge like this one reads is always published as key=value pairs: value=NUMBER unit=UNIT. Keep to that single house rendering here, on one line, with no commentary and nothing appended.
value=200 unit=mmHg
